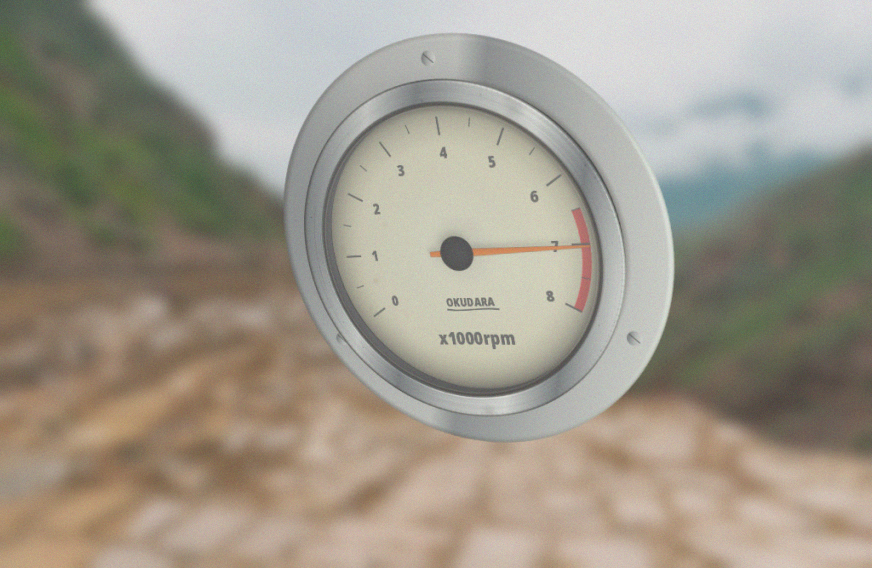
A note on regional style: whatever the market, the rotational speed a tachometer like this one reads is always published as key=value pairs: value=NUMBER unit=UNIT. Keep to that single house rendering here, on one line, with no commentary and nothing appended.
value=7000 unit=rpm
